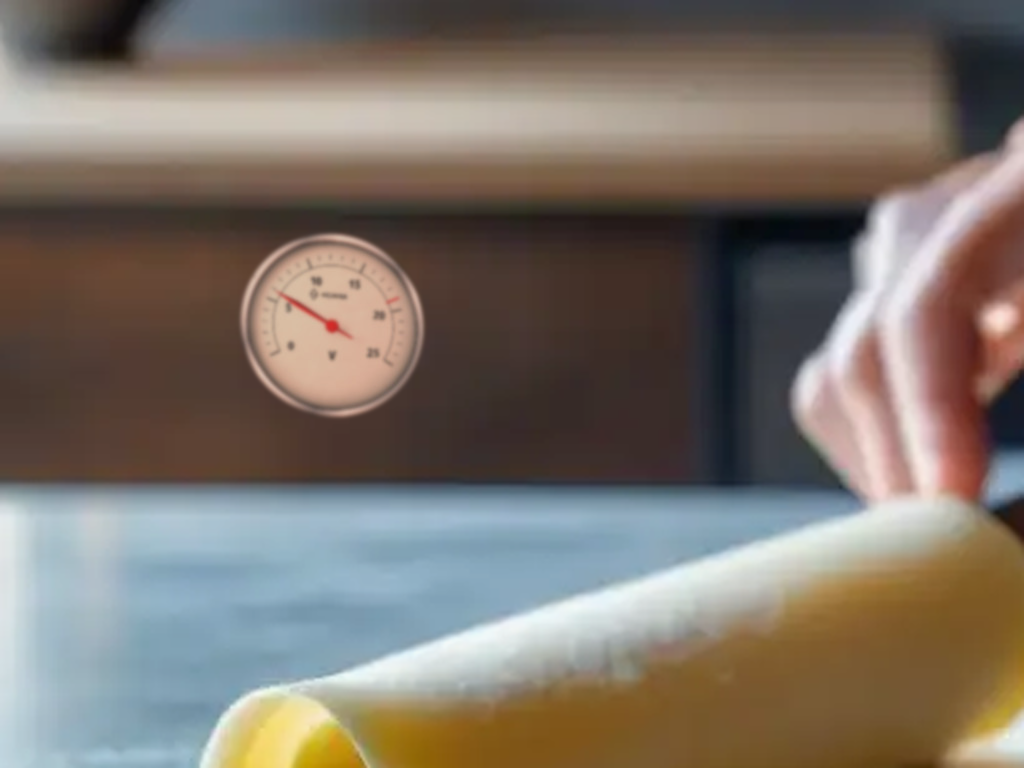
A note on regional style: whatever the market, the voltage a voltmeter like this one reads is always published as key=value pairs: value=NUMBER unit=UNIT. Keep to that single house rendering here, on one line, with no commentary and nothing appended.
value=6 unit=V
